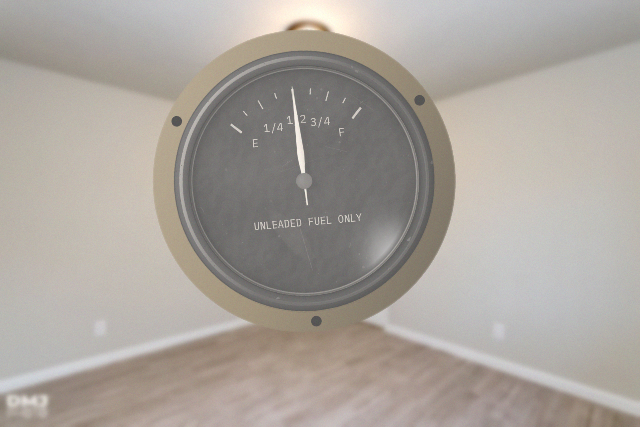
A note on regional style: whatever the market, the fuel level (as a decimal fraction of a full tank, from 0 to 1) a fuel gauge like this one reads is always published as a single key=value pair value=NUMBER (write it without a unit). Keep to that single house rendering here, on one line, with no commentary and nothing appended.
value=0.5
